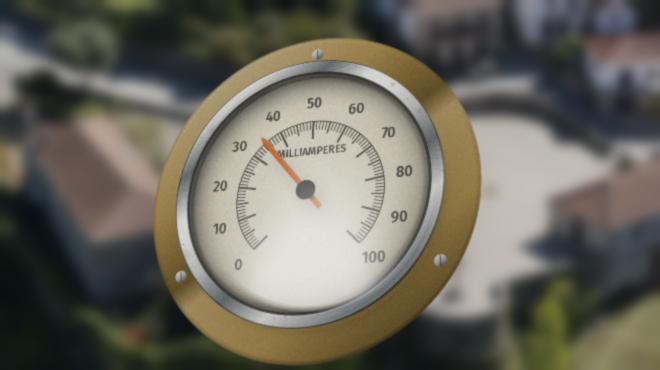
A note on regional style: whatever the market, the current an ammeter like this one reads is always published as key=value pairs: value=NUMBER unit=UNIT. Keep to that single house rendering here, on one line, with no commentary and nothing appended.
value=35 unit=mA
